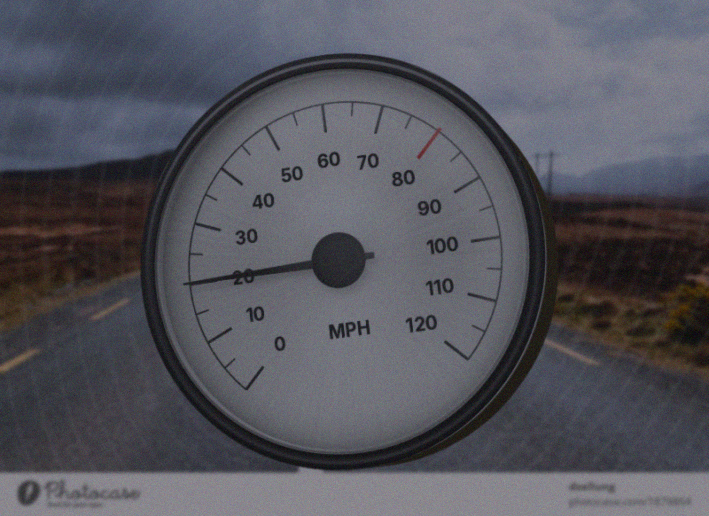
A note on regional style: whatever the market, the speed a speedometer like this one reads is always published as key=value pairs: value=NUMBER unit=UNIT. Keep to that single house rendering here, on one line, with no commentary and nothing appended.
value=20 unit=mph
